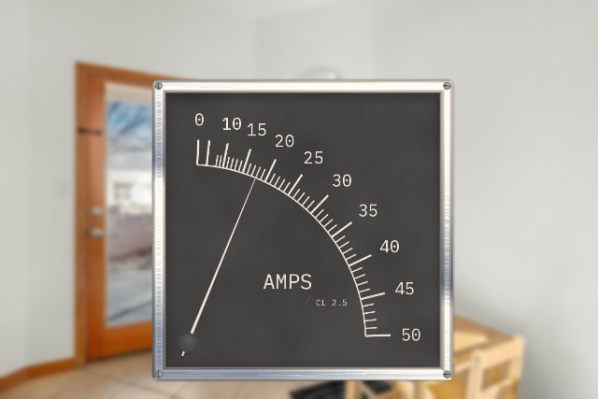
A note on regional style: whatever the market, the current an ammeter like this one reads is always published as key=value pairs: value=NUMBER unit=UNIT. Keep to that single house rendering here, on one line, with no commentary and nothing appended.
value=18 unit=A
